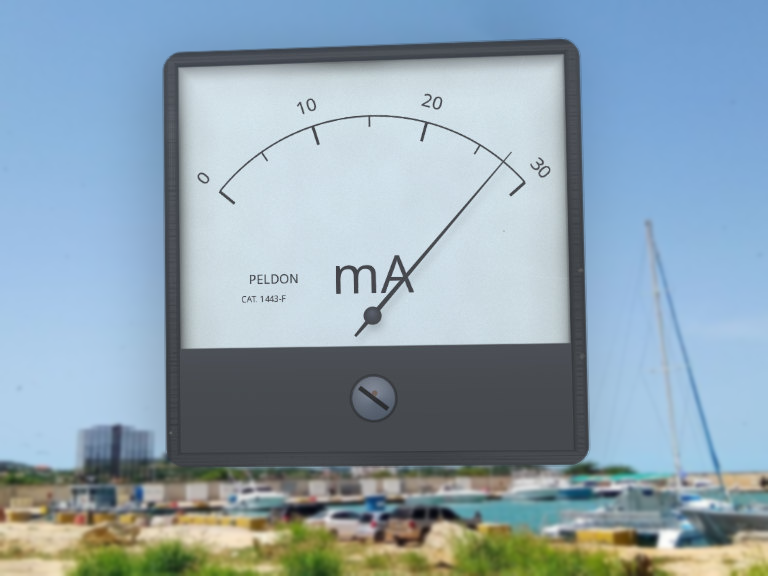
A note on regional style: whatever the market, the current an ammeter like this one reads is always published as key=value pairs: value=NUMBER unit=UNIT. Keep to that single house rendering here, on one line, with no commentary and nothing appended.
value=27.5 unit=mA
